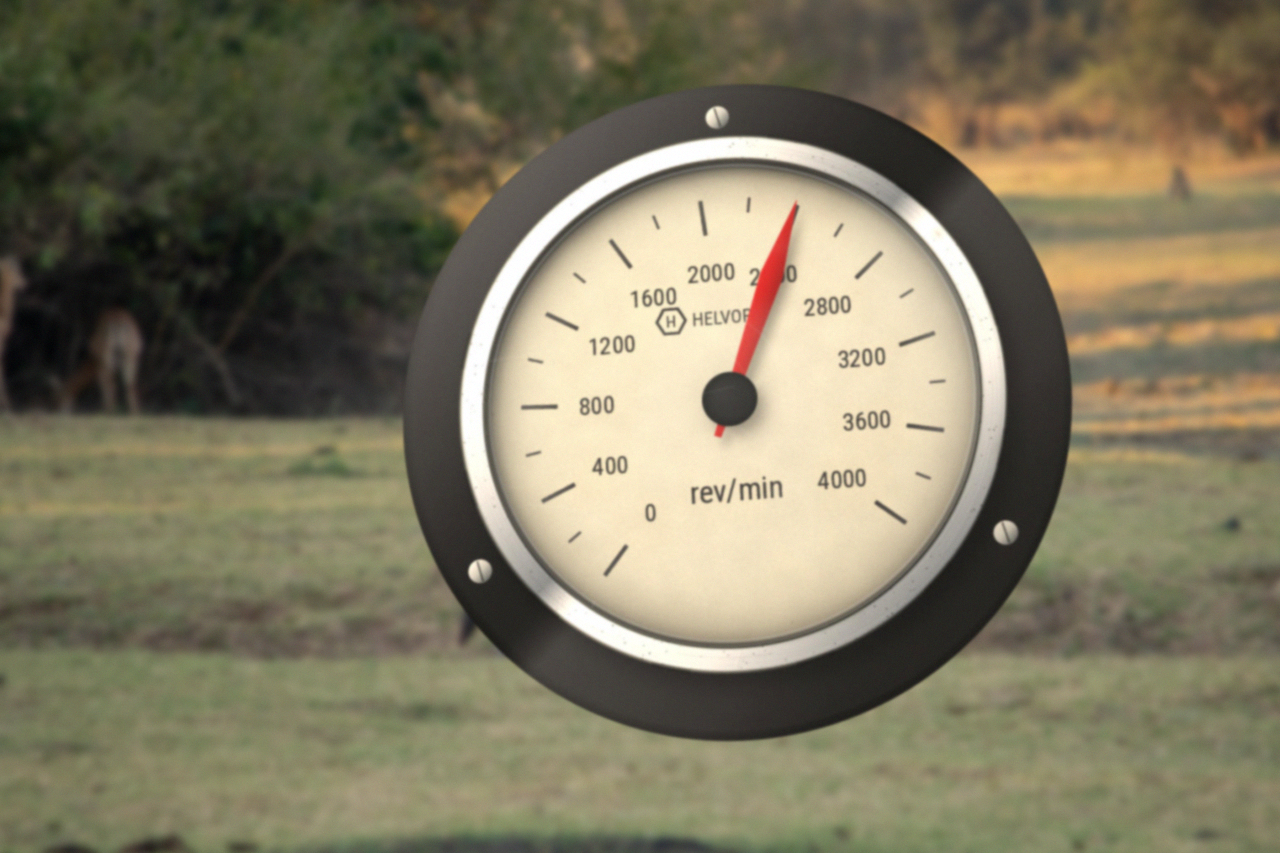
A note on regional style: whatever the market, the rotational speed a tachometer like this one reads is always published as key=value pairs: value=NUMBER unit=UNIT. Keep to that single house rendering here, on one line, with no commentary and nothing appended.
value=2400 unit=rpm
